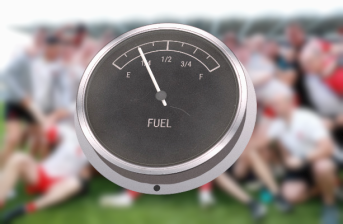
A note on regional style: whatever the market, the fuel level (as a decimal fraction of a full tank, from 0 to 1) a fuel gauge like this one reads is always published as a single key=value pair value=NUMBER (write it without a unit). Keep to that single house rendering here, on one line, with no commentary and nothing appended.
value=0.25
